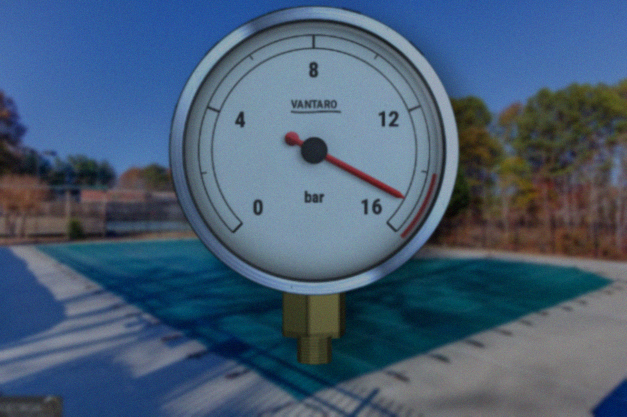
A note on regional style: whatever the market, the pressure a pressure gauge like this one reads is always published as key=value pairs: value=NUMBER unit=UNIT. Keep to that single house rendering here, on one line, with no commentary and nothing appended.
value=15 unit=bar
